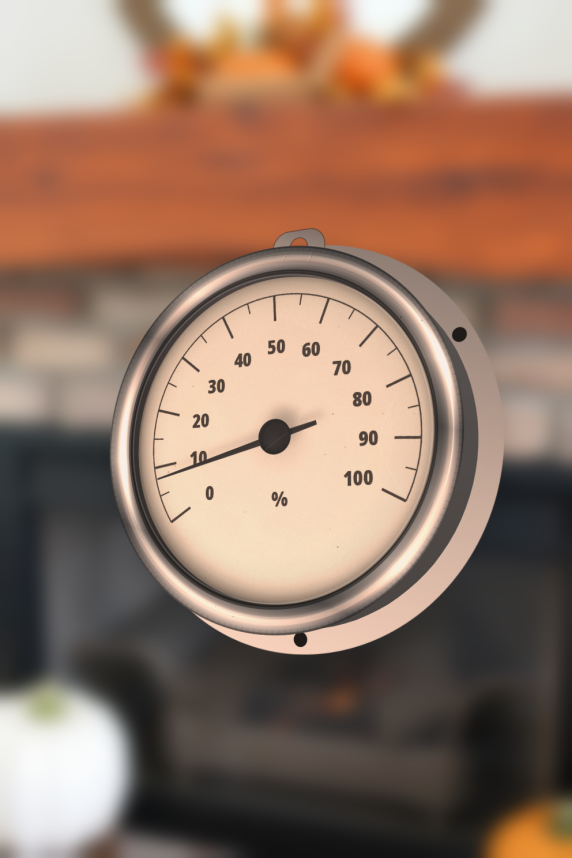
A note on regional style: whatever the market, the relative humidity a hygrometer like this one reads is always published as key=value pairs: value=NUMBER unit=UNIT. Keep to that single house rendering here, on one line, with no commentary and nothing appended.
value=7.5 unit=%
